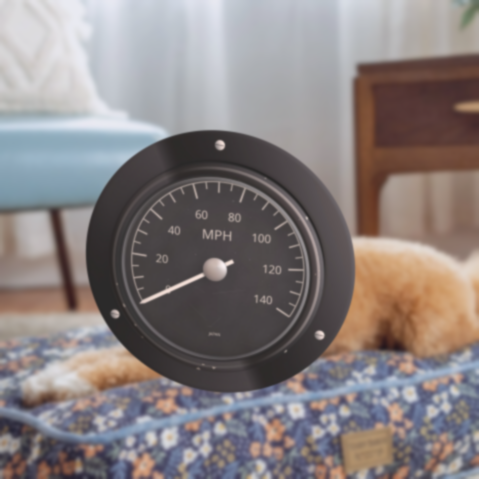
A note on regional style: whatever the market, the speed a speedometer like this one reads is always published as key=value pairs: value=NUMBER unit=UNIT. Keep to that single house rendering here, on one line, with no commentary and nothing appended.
value=0 unit=mph
